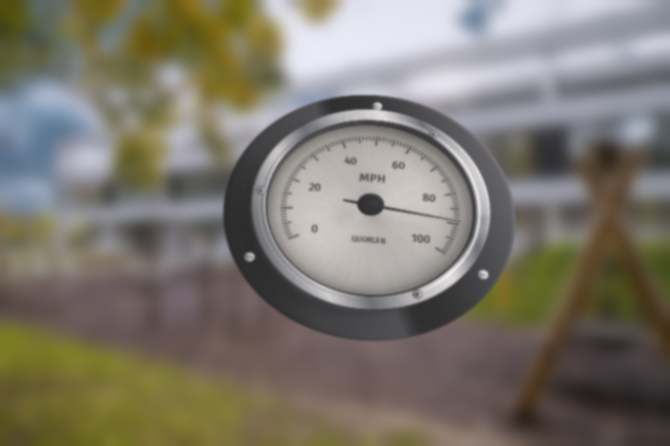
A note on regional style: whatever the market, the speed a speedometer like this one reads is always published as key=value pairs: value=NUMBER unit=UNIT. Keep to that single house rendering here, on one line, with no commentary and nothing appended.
value=90 unit=mph
